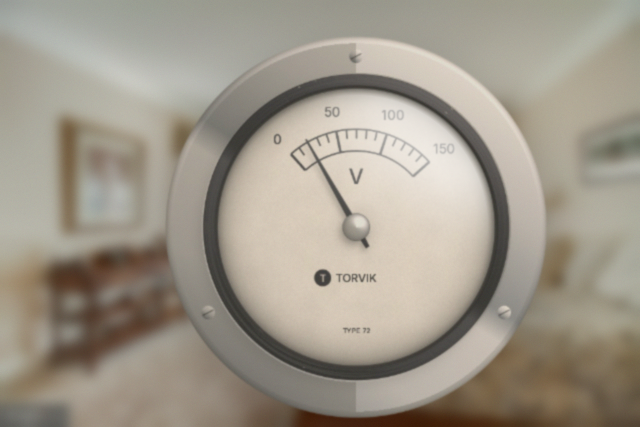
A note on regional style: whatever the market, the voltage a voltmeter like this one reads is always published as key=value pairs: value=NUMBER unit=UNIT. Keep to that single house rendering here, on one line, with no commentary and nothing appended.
value=20 unit=V
